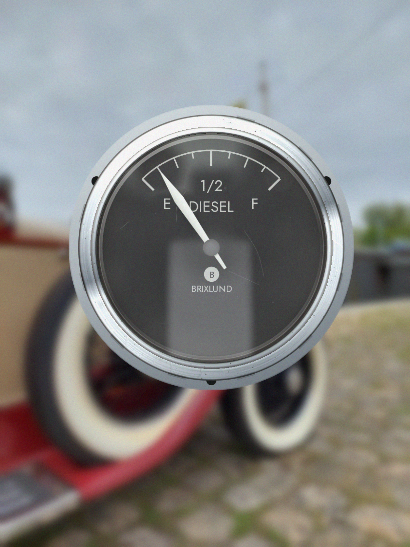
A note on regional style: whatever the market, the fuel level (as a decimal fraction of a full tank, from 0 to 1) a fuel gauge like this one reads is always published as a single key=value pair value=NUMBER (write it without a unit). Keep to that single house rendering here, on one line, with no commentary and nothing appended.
value=0.125
